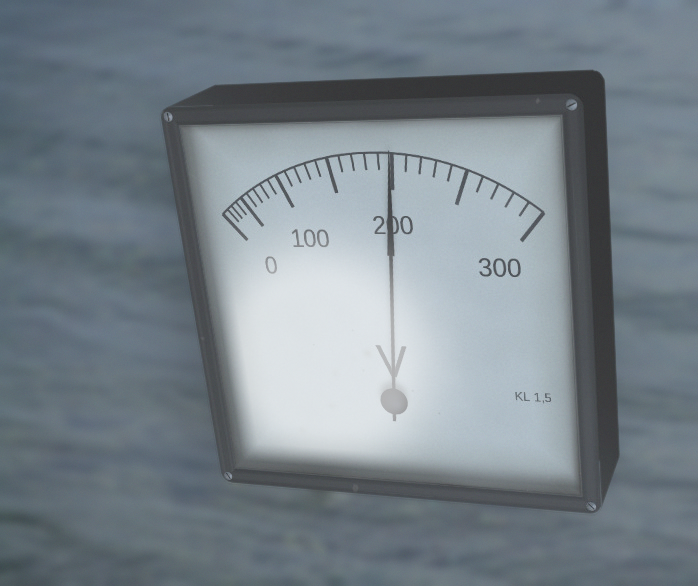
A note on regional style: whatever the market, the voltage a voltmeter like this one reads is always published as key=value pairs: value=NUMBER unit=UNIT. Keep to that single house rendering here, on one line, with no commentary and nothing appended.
value=200 unit=V
